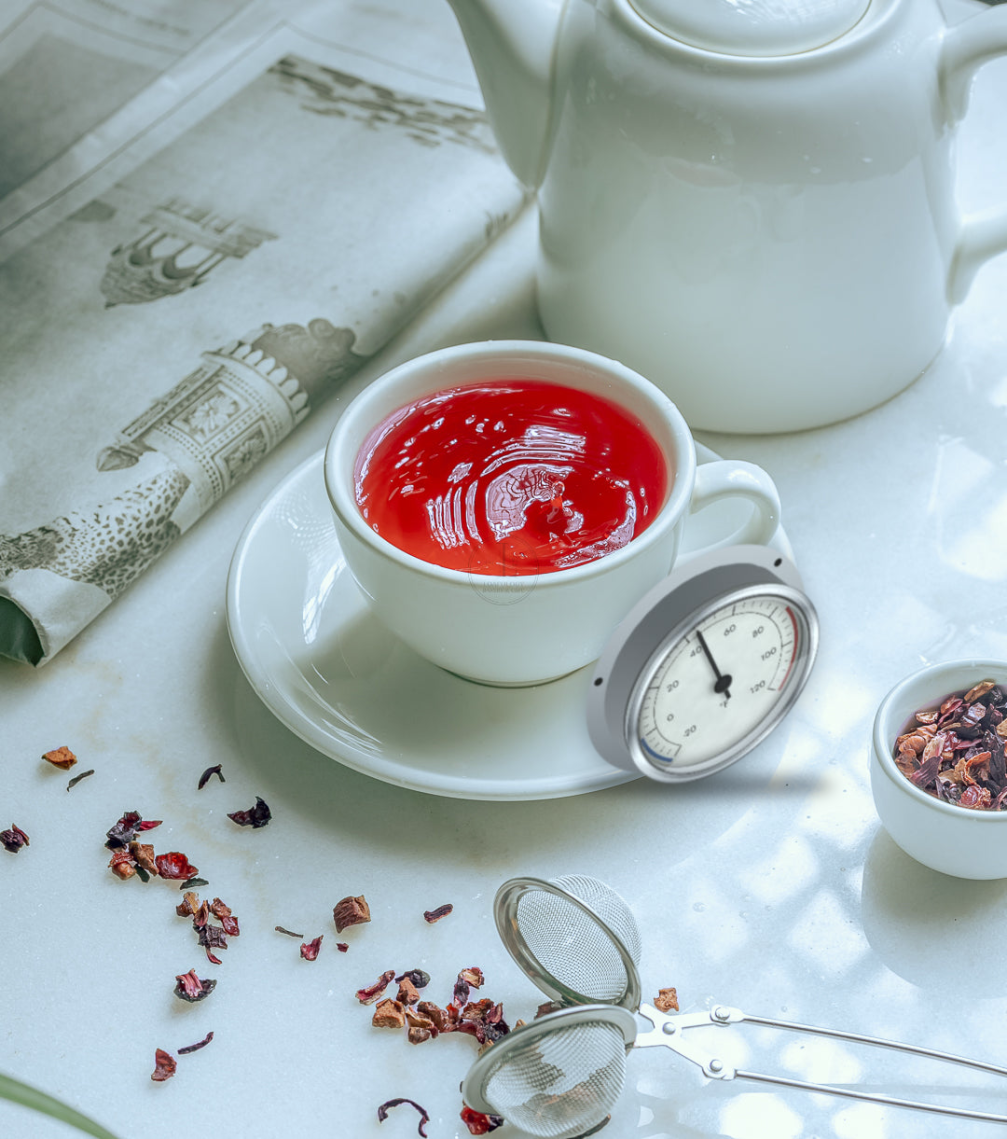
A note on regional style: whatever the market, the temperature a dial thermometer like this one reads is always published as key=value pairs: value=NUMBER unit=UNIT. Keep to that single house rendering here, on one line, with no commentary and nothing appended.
value=44 unit=°F
